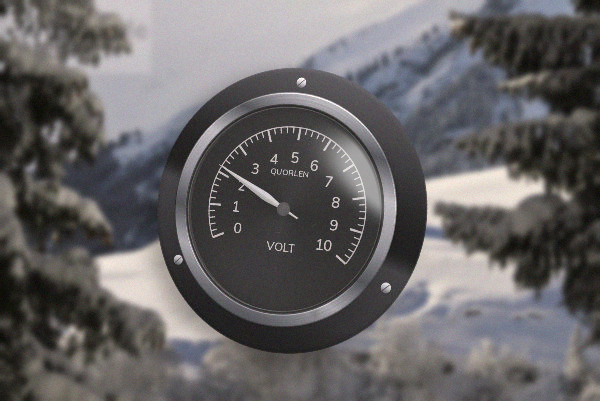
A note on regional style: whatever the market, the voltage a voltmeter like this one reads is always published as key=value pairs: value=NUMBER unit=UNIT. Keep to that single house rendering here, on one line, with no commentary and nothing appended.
value=2.2 unit=V
